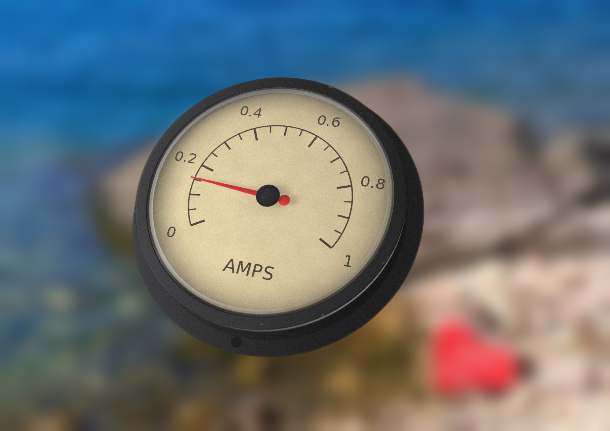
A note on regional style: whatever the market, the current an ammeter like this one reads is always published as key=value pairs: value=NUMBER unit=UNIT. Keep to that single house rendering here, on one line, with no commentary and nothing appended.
value=0.15 unit=A
